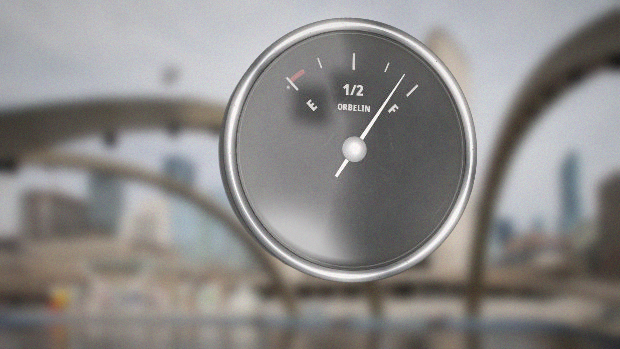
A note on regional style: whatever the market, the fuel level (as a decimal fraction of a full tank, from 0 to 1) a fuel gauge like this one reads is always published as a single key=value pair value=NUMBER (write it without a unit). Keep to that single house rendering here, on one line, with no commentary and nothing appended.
value=0.875
